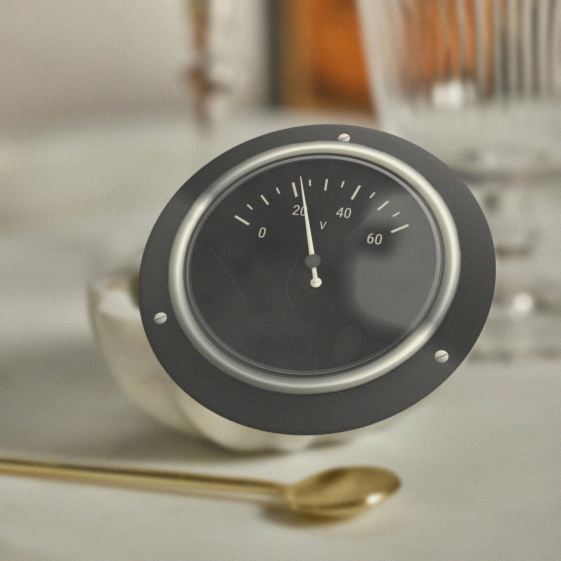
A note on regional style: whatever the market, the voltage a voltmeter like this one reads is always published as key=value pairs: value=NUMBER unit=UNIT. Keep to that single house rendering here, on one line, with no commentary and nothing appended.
value=22.5 unit=V
